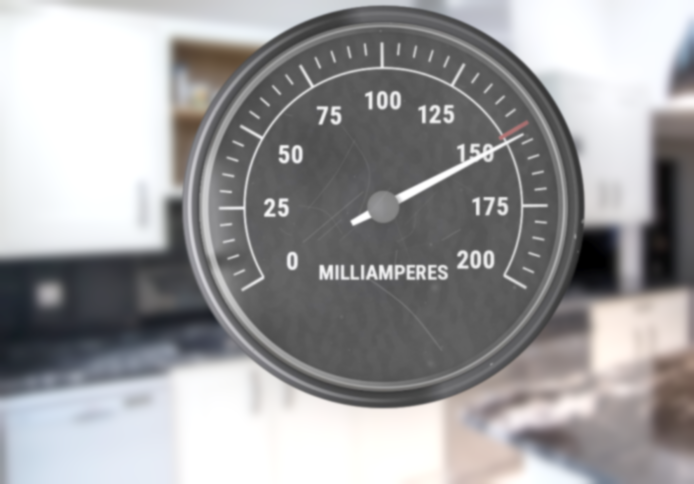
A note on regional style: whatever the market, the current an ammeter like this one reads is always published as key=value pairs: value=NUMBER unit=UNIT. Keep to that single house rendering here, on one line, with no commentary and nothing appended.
value=152.5 unit=mA
